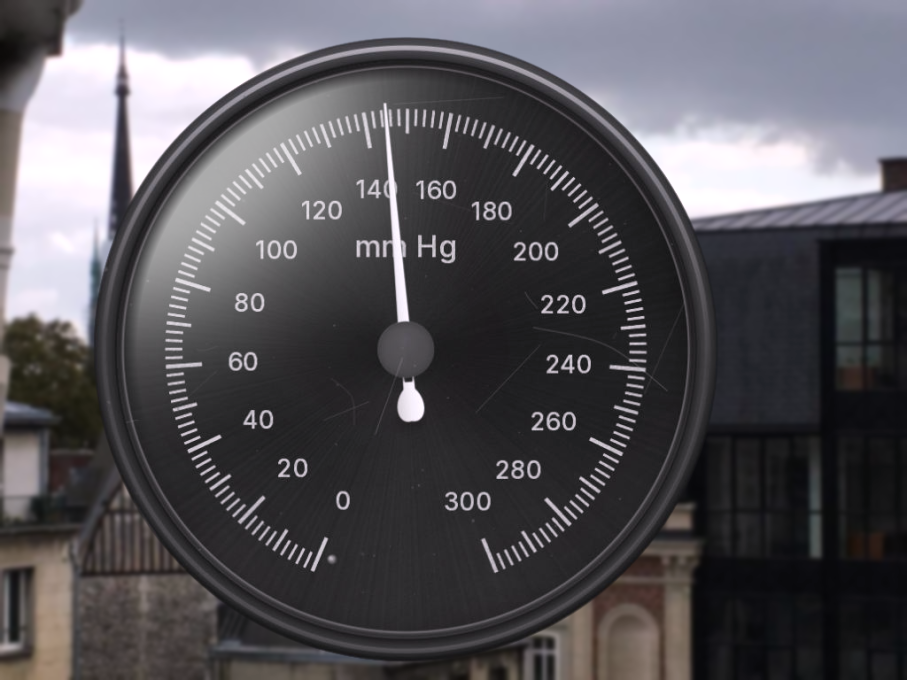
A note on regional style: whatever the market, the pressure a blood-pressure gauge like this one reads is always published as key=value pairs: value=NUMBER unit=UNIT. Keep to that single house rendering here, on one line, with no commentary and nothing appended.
value=145 unit=mmHg
